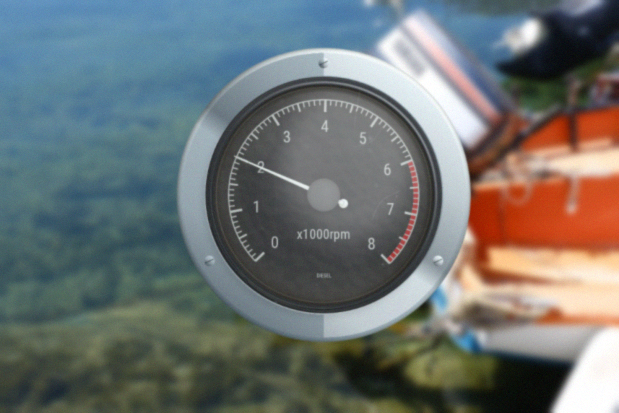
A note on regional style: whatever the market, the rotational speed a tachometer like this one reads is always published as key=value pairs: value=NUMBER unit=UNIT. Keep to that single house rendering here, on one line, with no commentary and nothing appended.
value=2000 unit=rpm
